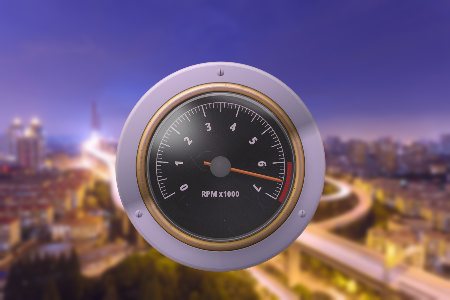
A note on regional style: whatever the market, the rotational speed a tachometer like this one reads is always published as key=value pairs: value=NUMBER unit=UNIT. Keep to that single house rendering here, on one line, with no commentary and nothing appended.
value=6500 unit=rpm
